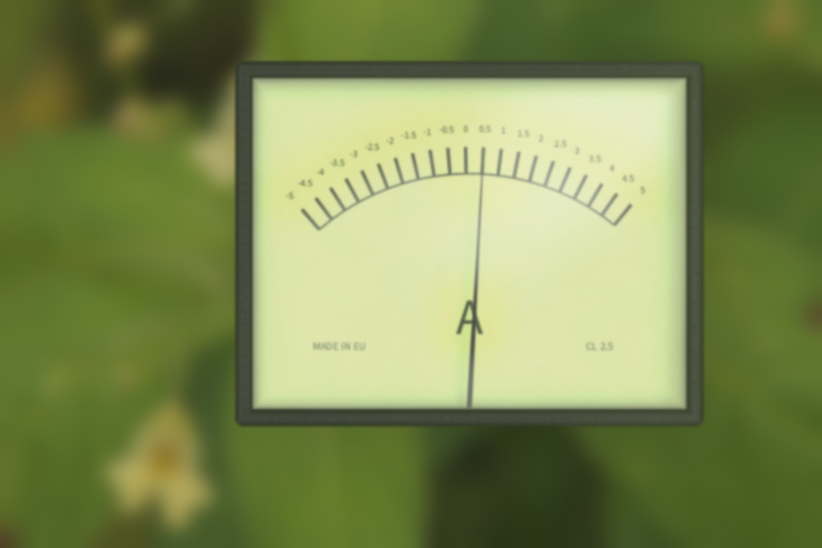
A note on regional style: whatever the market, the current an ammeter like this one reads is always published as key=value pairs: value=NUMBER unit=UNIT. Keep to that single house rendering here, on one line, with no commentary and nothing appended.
value=0.5 unit=A
